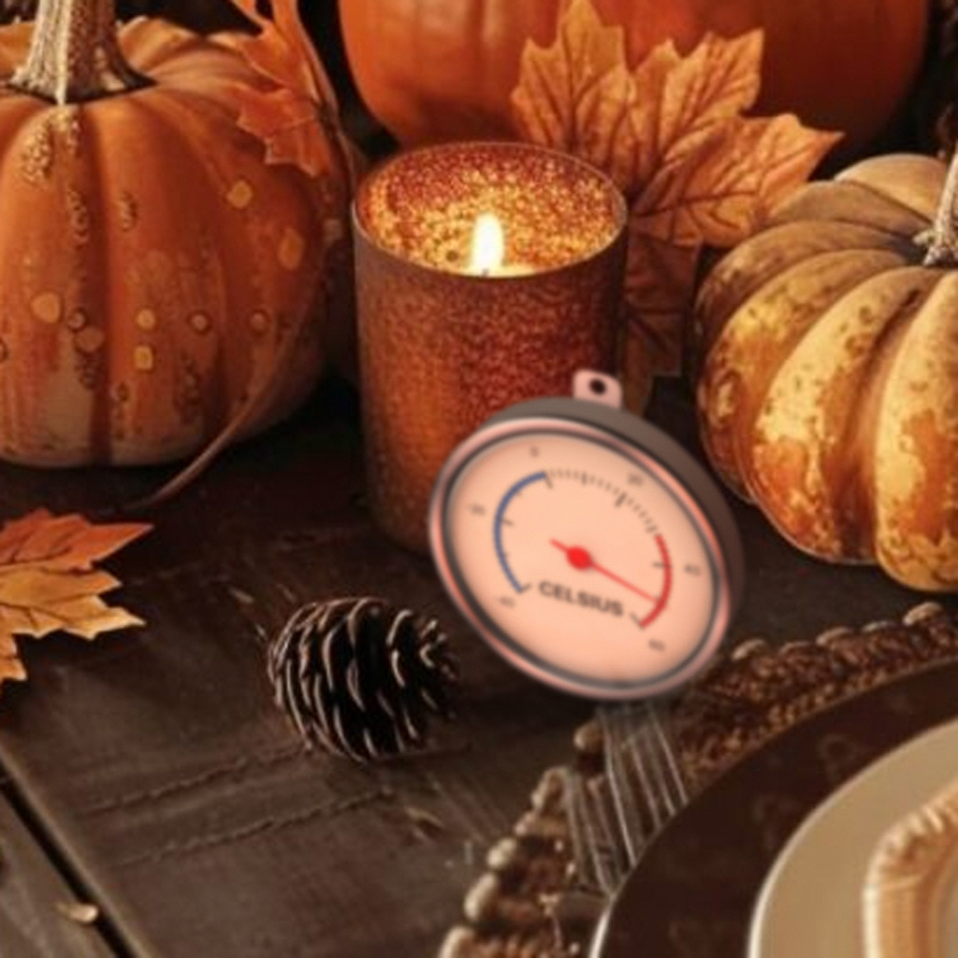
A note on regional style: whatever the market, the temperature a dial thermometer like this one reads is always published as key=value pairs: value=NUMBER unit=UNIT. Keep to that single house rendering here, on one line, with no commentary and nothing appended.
value=50 unit=°C
